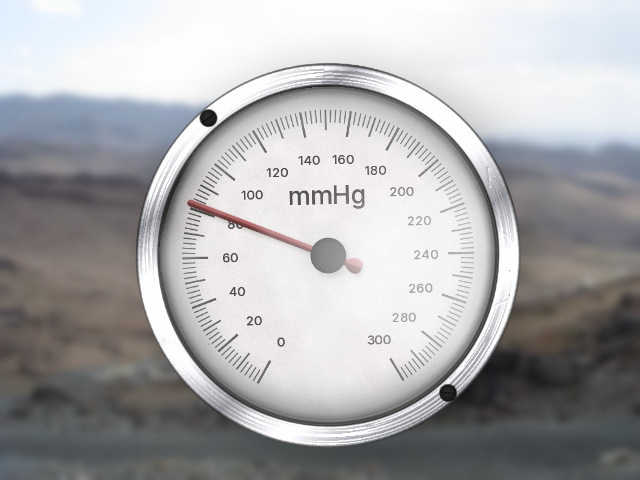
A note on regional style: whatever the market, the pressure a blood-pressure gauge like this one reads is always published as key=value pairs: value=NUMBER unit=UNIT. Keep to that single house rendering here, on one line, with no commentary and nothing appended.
value=82 unit=mmHg
